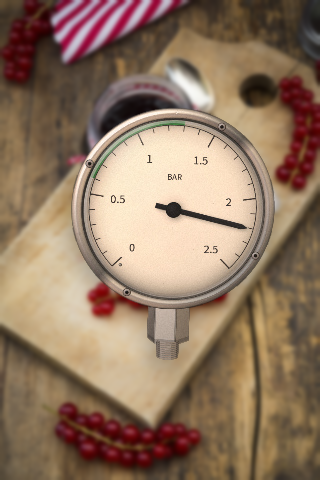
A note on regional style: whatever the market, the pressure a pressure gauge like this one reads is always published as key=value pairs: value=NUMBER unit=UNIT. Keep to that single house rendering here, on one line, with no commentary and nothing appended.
value=2.2 unit=bar
